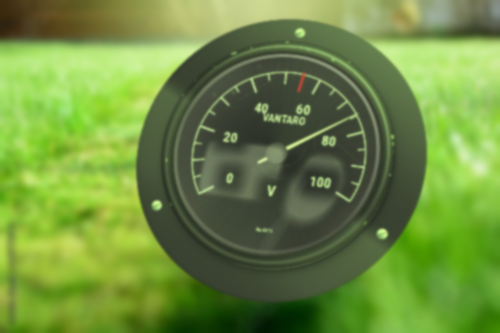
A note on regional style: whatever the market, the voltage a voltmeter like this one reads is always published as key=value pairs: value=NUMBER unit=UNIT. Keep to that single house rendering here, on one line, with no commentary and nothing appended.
value=75 unit=V
